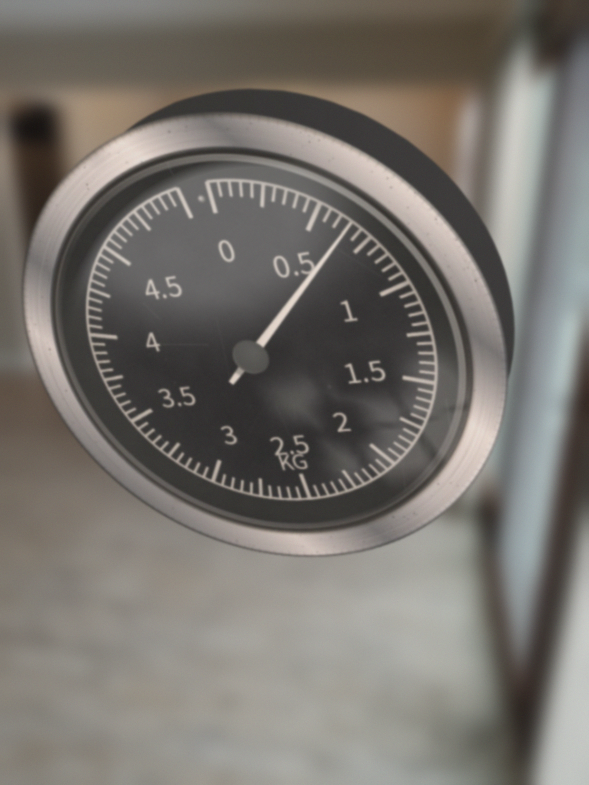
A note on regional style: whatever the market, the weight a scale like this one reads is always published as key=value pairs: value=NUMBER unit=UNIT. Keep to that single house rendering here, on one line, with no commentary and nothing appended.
value=0.65 unit=kg
